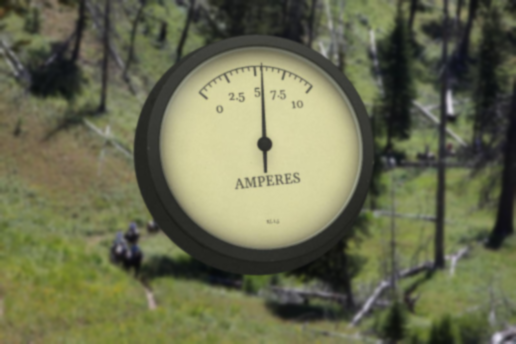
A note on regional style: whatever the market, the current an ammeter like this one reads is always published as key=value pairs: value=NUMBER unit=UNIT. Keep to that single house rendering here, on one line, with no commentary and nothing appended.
value=5.5 unit=A
